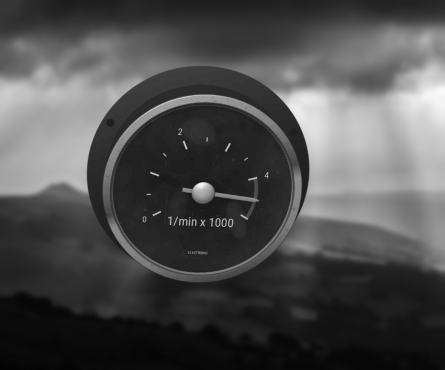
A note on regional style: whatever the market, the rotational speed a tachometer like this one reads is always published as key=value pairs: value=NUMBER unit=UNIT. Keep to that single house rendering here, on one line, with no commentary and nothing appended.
value=4500 unit=rpm
